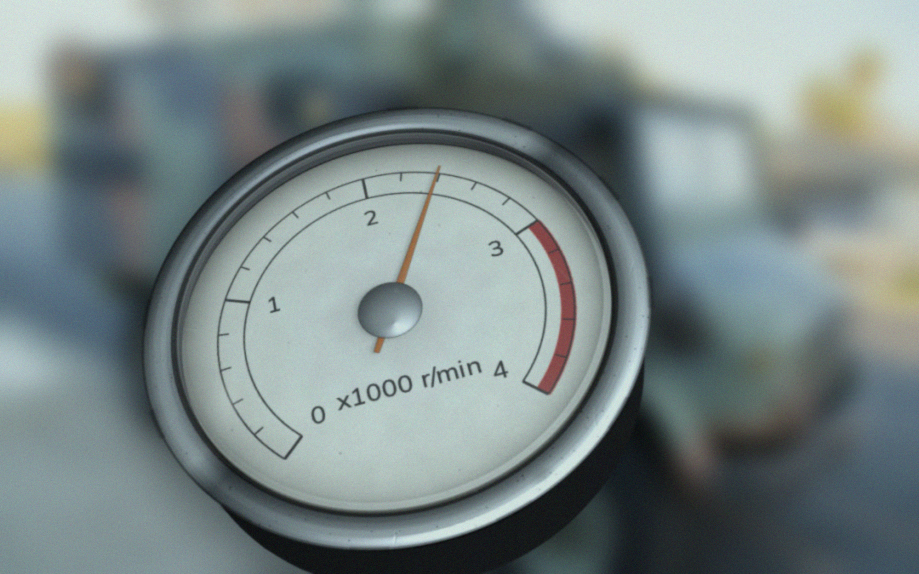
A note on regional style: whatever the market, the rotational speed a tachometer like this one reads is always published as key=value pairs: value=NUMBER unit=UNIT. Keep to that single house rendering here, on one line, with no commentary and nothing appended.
value=2400 unit=rpm
